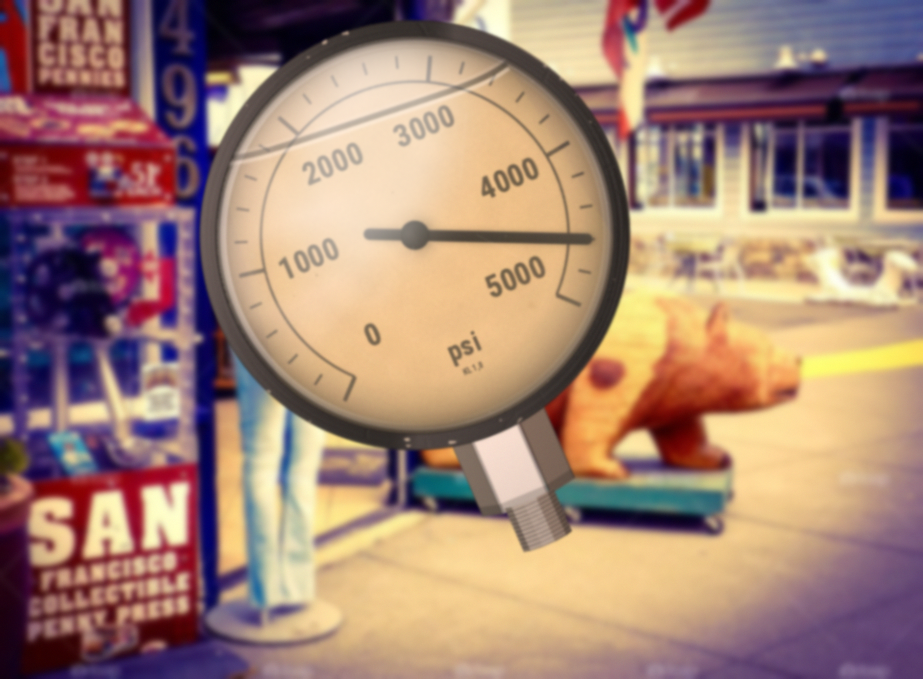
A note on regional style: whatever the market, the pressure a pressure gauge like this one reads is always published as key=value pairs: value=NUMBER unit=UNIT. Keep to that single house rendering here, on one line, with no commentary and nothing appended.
value=4600 unit=psi
